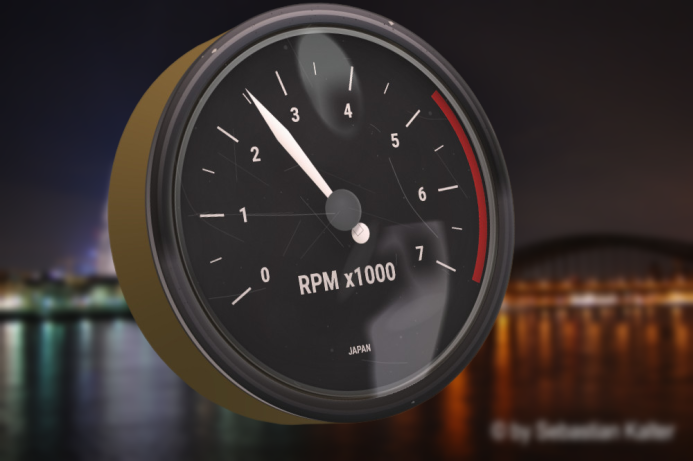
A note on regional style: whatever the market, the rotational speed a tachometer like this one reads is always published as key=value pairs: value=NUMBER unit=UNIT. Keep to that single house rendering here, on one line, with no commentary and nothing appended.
value=2500 unit=rpm
